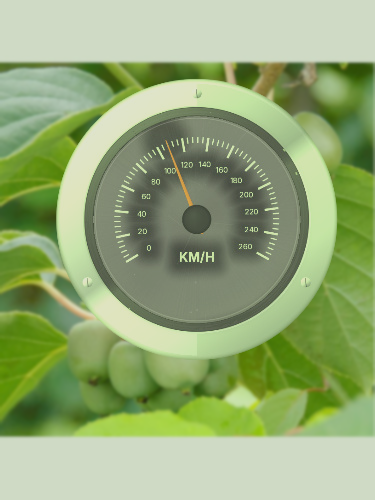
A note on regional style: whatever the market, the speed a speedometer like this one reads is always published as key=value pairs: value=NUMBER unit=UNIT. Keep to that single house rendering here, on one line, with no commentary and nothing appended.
value=108 unit=km/h
